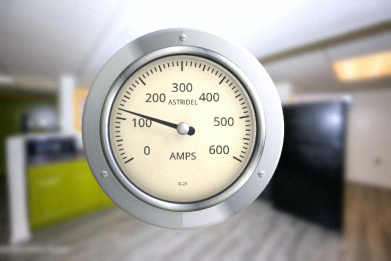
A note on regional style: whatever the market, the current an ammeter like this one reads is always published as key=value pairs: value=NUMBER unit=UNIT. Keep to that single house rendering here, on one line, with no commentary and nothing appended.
value=120 unit=A
